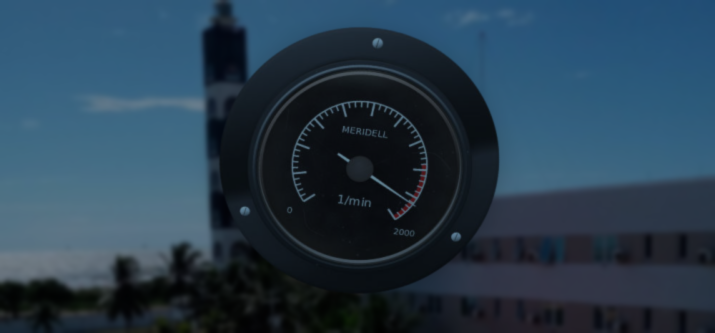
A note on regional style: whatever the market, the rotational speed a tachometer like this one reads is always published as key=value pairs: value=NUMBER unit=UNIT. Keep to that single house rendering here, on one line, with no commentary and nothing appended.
value=1840 unit=rpm
